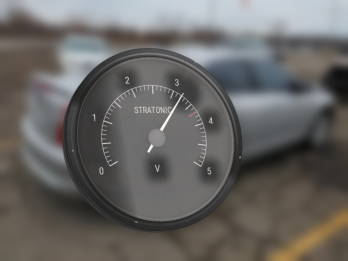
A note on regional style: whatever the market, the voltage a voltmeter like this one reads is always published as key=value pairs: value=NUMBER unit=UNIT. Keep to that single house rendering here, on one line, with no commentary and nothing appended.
value=3.2 unit=V
